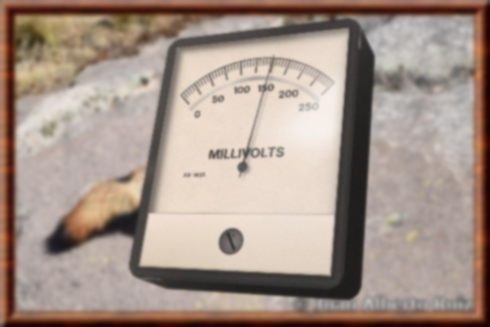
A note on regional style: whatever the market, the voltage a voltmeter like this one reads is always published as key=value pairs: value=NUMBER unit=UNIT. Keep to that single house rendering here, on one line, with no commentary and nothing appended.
value=150 unit=mV
